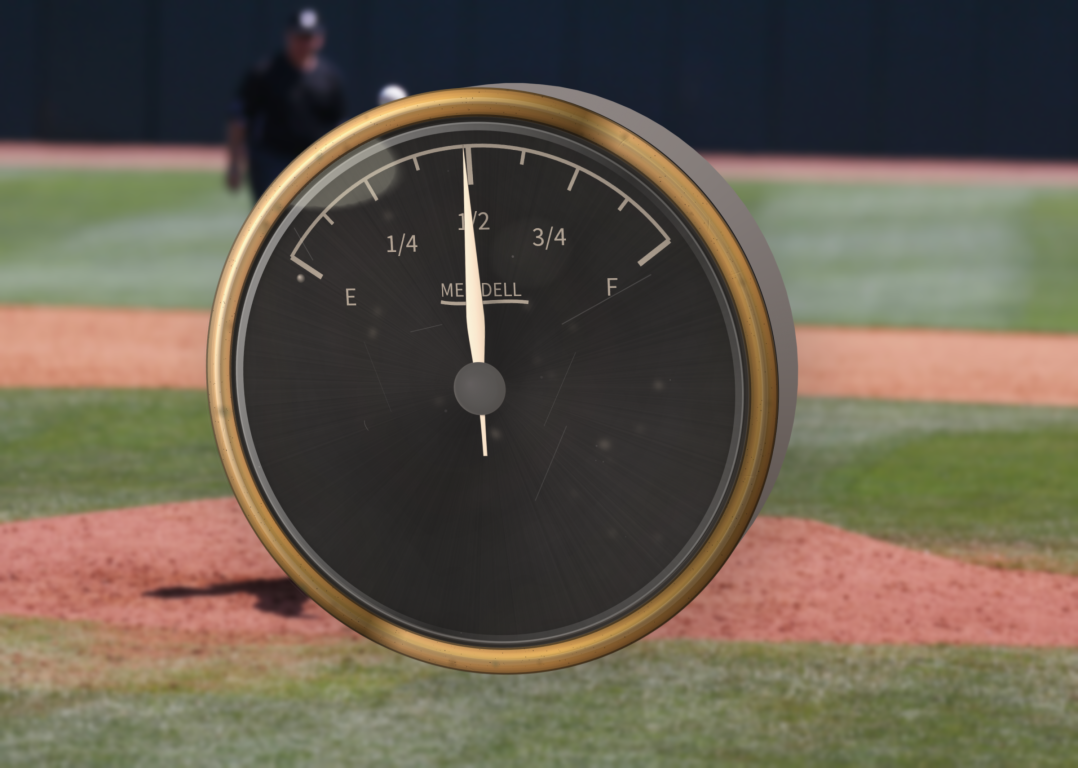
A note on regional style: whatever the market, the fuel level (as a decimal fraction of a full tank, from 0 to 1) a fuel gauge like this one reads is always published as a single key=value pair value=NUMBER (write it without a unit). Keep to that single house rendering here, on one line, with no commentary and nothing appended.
value=0.5
